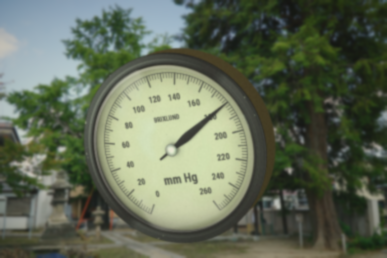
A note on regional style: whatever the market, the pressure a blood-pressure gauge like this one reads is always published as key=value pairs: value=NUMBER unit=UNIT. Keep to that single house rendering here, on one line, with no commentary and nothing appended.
value=180 unit=mmHg
